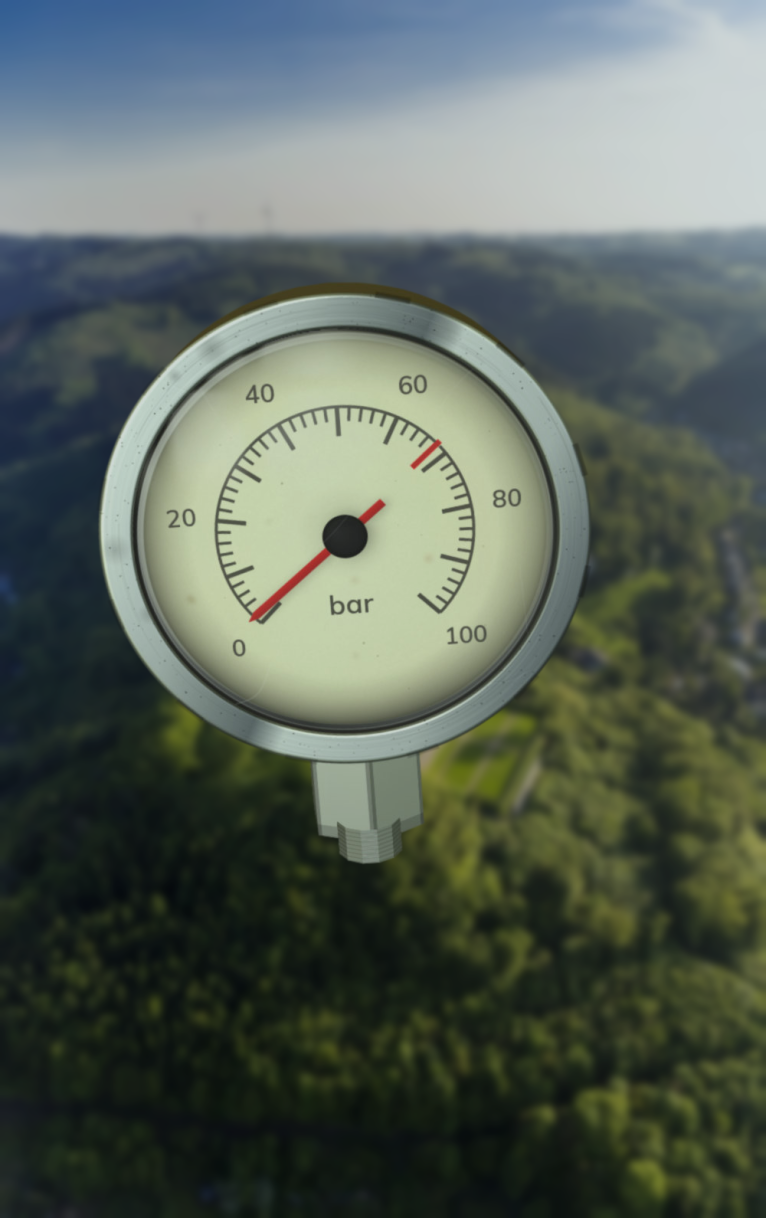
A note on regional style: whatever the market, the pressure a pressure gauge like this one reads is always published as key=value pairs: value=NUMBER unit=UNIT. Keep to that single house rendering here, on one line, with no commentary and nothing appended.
value=2 unit=bar
